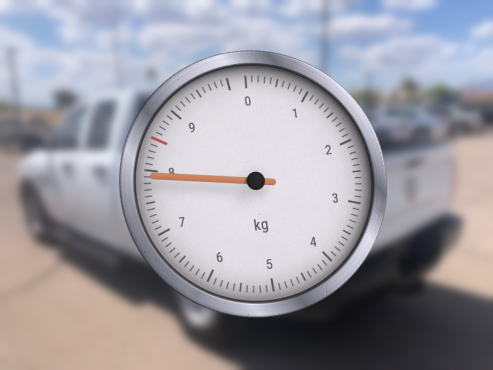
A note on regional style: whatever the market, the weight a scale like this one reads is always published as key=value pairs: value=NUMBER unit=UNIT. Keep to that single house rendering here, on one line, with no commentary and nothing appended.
value=7.9 unit=kg
